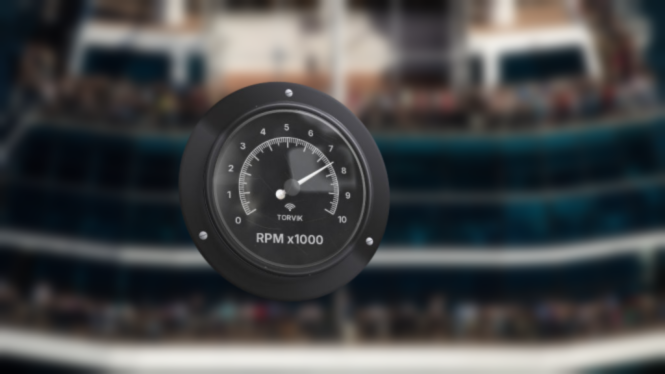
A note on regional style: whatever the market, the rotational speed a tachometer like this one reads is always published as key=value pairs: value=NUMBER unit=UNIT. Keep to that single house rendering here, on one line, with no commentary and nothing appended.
value=7500 unit=rpm
